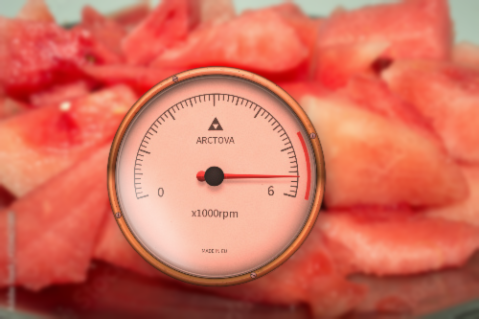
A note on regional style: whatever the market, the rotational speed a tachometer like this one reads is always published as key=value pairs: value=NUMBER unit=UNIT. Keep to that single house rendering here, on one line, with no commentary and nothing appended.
value=5600 unit=rpm
